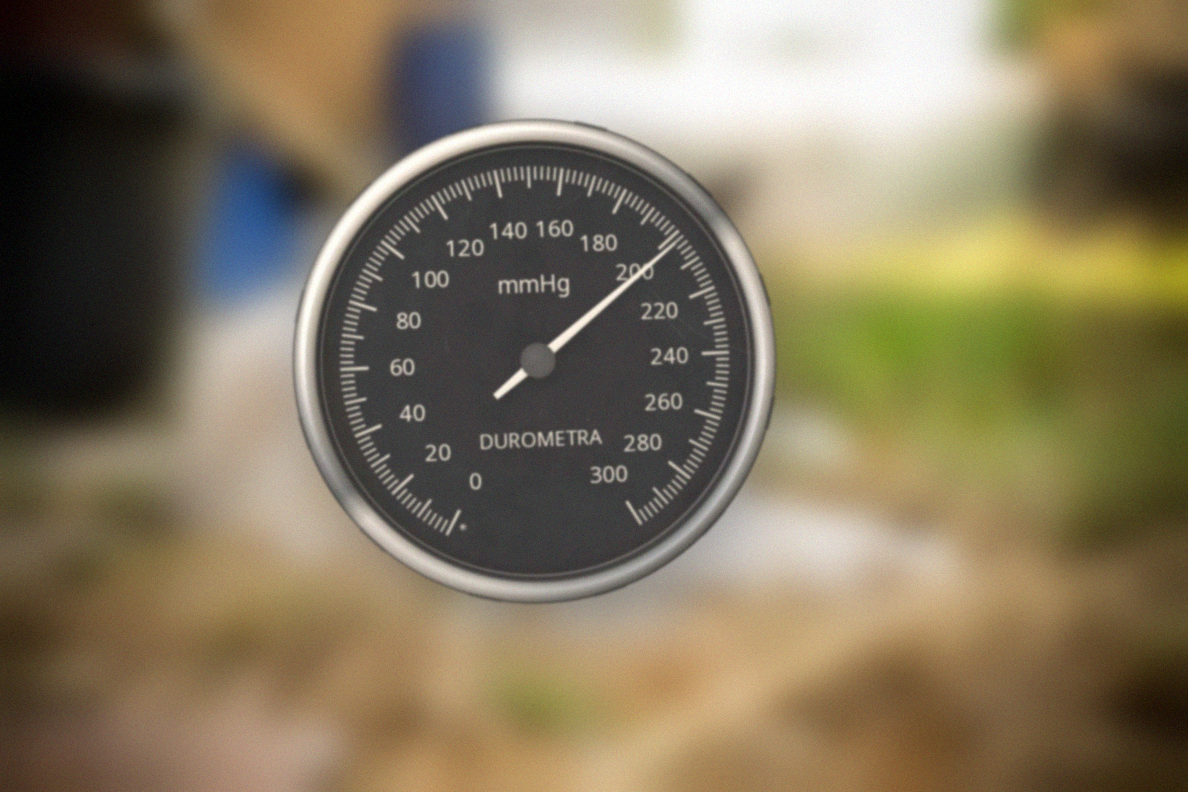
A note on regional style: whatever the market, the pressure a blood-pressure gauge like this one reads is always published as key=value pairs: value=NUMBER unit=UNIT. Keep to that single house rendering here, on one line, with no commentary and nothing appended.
value=202 unit=mmHg
